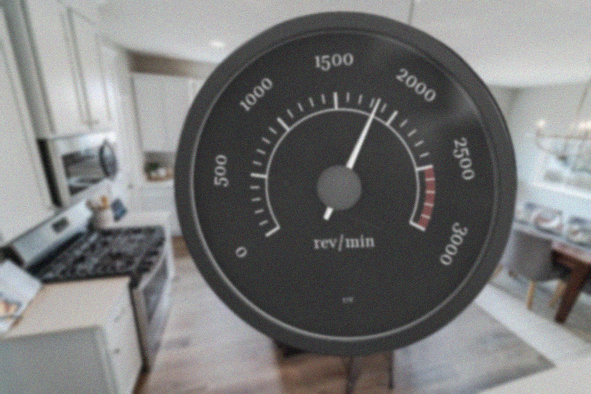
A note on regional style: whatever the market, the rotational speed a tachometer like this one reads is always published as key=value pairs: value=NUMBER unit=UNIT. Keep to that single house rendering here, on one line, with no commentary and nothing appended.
value=1850 unit=rpm
